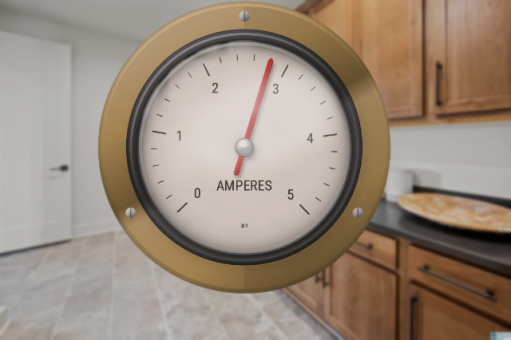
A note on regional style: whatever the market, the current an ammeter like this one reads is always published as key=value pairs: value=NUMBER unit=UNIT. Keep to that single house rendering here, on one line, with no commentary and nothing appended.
value=2.8 unit=A
